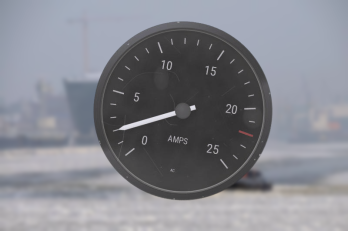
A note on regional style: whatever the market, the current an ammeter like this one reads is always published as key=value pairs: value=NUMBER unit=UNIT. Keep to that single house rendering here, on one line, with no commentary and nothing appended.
value=2 unit=A
